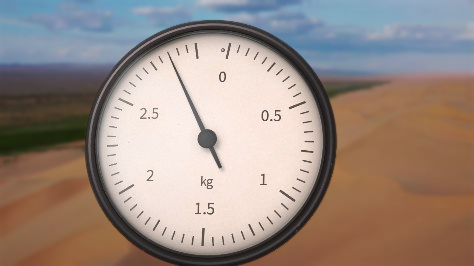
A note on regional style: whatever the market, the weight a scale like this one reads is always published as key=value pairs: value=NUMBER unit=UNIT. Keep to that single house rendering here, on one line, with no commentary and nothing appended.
value=2.85 unit=kg
